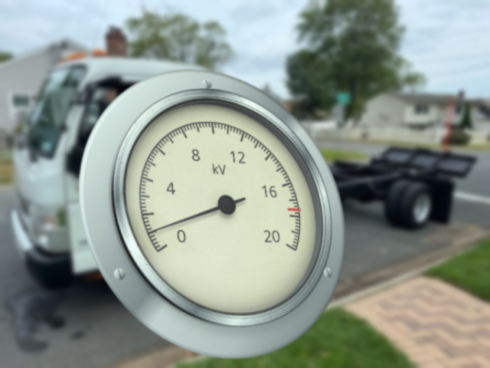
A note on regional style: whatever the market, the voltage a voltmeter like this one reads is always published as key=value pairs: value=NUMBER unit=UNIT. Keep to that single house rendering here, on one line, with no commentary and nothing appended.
value=1 unit=kV
